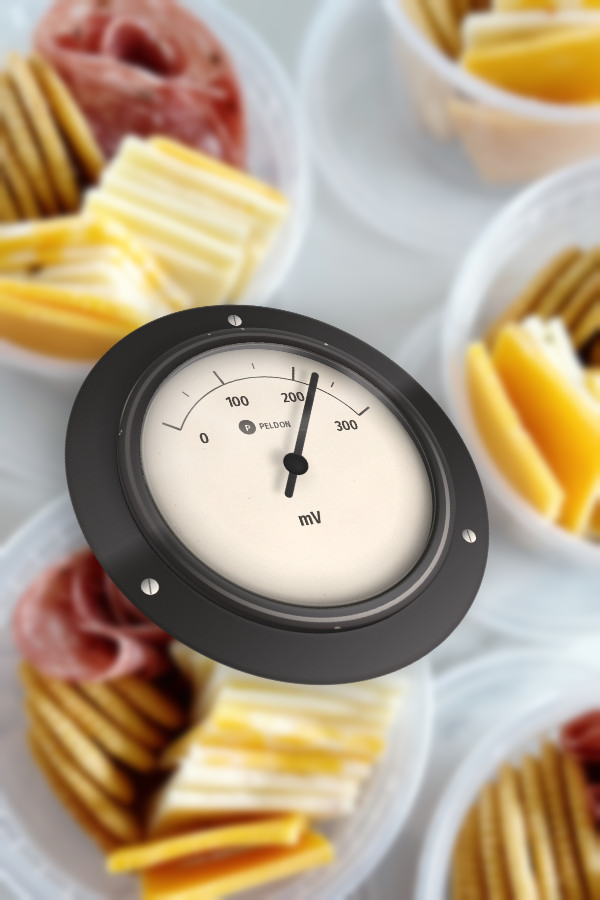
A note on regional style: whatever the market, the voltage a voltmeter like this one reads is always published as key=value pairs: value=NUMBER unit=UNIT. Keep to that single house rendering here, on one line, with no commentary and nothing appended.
value=225 unit=mV
